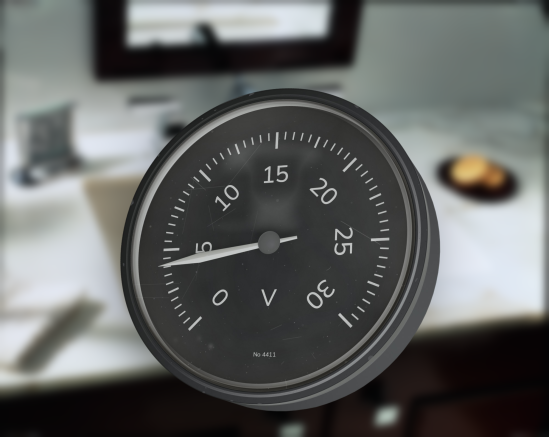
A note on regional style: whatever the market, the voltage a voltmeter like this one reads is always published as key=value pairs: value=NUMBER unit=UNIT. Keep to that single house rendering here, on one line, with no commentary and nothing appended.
value=4 unit=V
